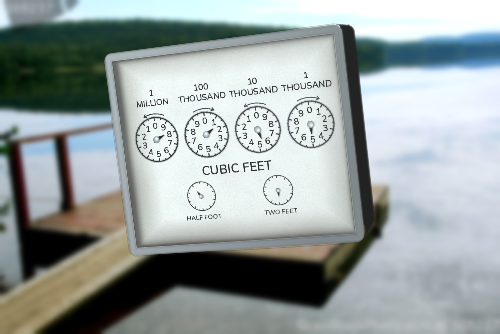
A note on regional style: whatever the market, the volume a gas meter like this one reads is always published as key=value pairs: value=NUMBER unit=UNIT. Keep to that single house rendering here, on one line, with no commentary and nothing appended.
value=815500 unit=ft³
